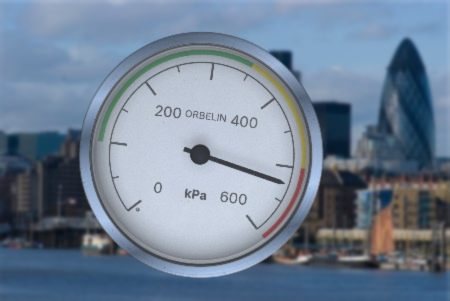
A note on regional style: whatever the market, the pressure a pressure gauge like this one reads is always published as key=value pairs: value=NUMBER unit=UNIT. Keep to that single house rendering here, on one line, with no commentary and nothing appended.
value=525 unit=kPa
